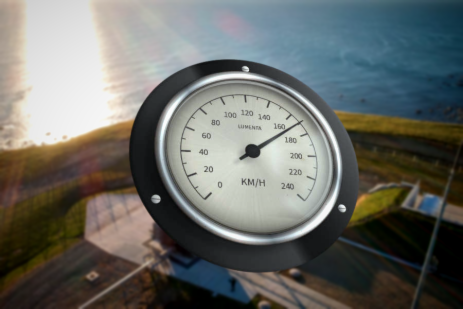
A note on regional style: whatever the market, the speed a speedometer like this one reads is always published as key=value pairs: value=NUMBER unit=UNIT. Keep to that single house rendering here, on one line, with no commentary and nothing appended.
value=170 unit=km/h
